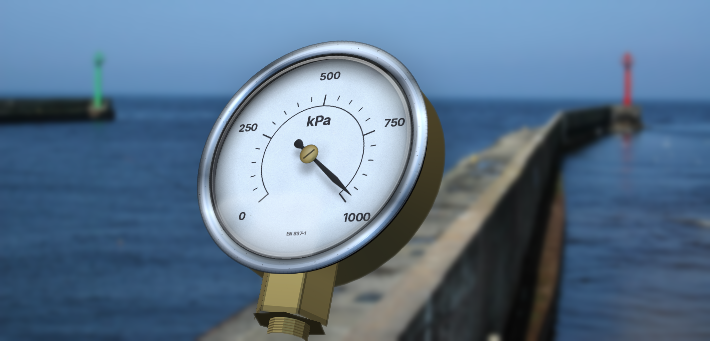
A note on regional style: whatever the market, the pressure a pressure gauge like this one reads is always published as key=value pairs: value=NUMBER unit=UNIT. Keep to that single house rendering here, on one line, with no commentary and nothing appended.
value=975 unit=kPa
